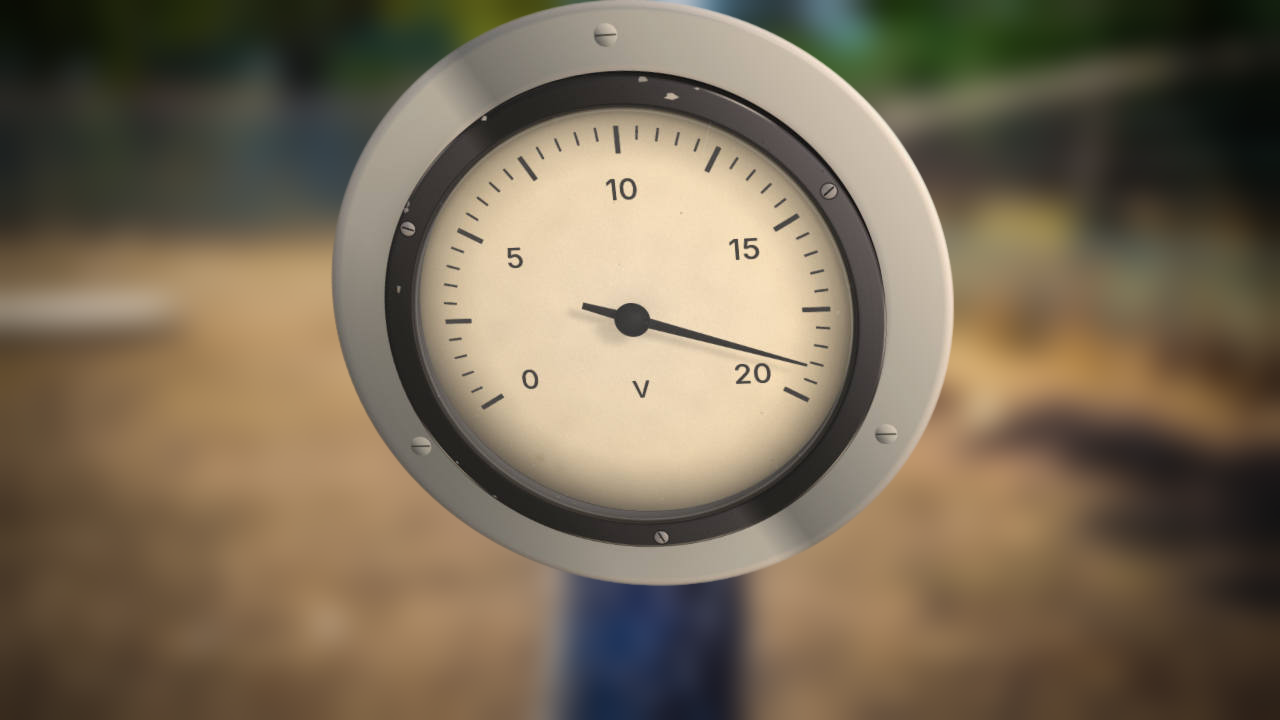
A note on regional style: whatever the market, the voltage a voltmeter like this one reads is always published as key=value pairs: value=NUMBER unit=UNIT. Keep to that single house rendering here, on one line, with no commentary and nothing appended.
value=19 unit=V
